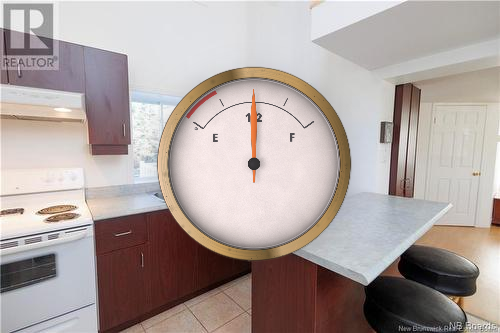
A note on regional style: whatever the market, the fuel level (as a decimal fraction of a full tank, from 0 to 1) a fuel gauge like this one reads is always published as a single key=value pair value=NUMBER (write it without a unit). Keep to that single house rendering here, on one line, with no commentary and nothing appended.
value=0.5
